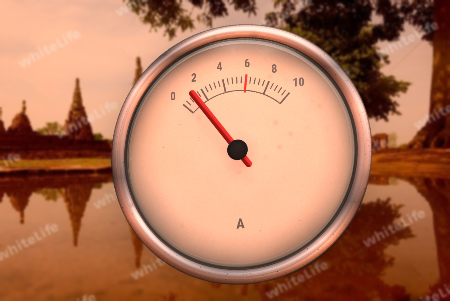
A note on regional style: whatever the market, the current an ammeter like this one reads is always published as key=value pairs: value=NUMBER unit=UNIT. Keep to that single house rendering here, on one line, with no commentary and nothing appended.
value=1.2 unit=A
